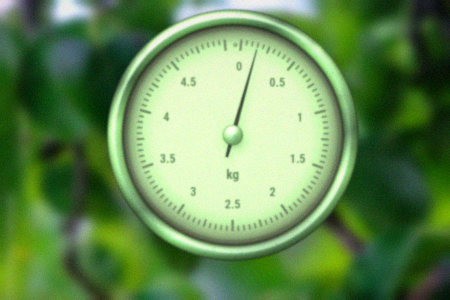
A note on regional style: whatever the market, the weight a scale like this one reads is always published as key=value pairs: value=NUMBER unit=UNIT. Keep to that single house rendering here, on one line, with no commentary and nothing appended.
value=0.15 unit=kg
